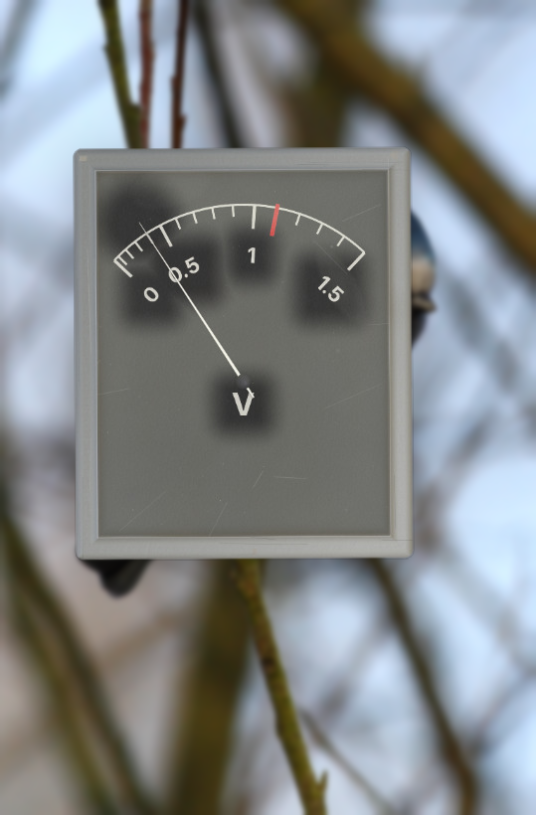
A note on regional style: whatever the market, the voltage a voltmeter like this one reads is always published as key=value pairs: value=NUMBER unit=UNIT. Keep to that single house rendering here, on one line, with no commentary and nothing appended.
value=0.4 unit=V
